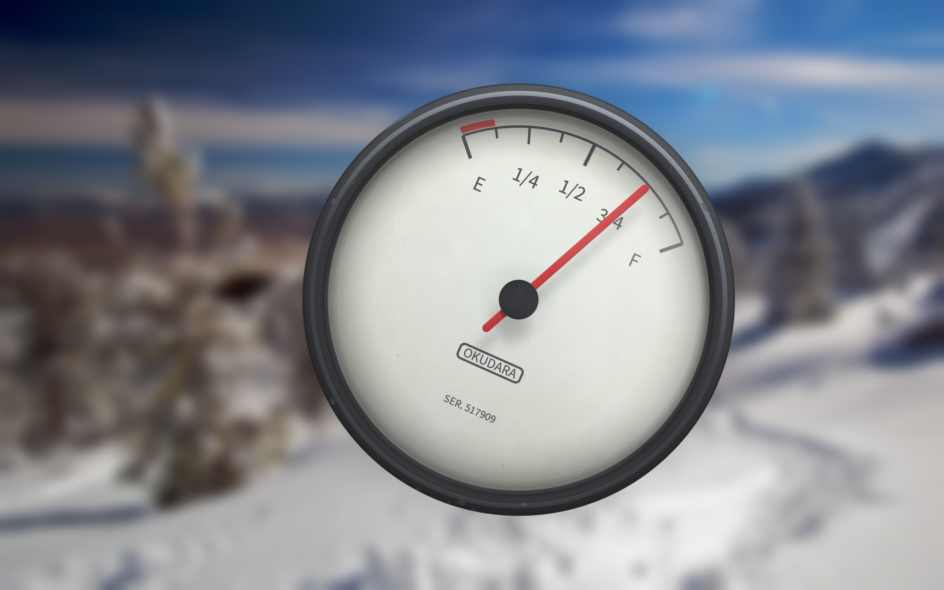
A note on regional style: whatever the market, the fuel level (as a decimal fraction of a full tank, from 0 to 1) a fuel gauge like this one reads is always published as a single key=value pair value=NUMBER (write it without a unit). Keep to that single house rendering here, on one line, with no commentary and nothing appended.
value=0.75
